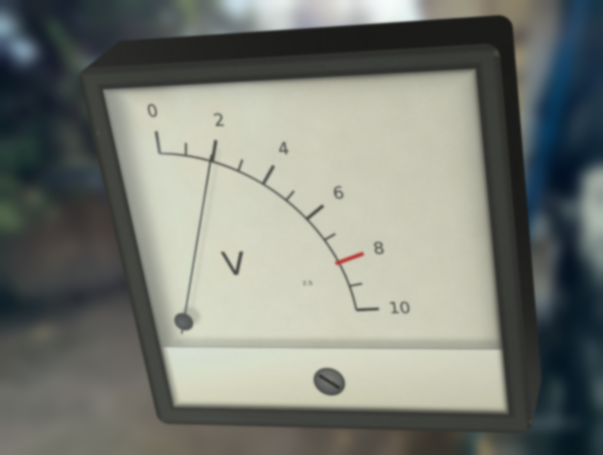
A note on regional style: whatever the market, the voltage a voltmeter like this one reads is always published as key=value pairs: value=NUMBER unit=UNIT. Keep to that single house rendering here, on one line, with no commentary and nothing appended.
value=2 unit=V
